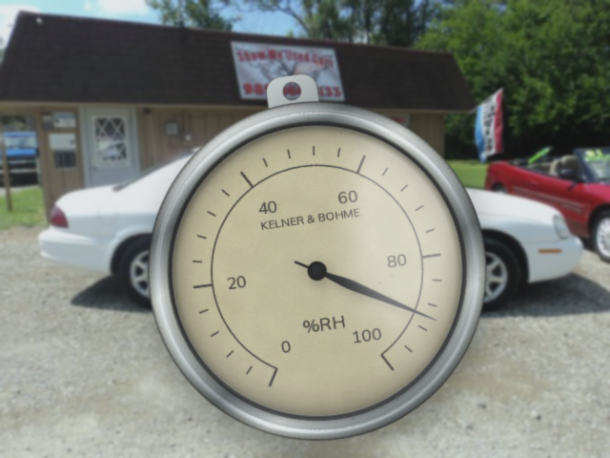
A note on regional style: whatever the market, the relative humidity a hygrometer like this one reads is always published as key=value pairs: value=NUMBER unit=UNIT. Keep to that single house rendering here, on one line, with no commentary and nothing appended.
value=90 unit=%
